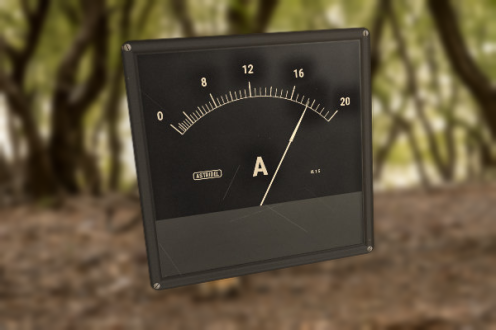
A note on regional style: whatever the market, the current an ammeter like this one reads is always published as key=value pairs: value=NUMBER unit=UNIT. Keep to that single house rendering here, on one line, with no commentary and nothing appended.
value=17.5 unit=A
